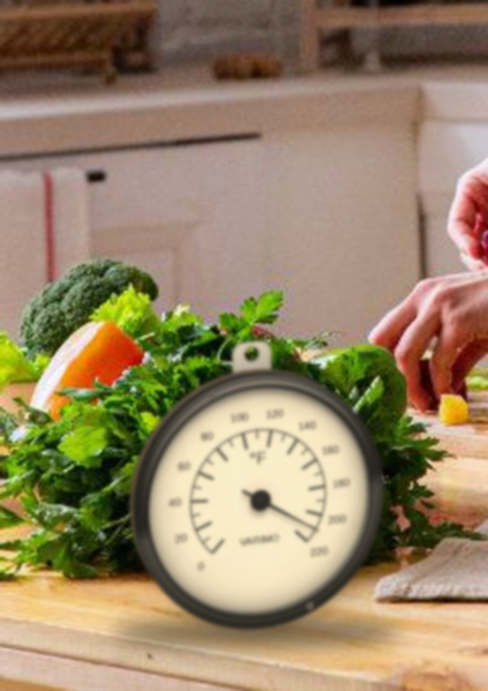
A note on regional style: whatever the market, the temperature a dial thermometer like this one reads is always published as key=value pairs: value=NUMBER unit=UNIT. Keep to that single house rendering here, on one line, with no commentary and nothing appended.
value=210 unit=°F
